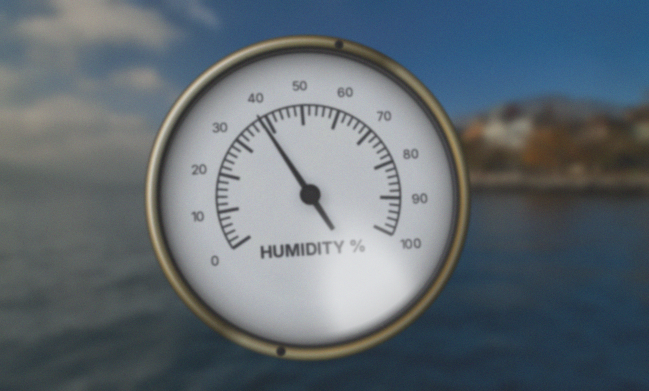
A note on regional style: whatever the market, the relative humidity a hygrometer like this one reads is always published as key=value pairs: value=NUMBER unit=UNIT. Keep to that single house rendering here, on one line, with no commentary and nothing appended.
value=38 unit=%
